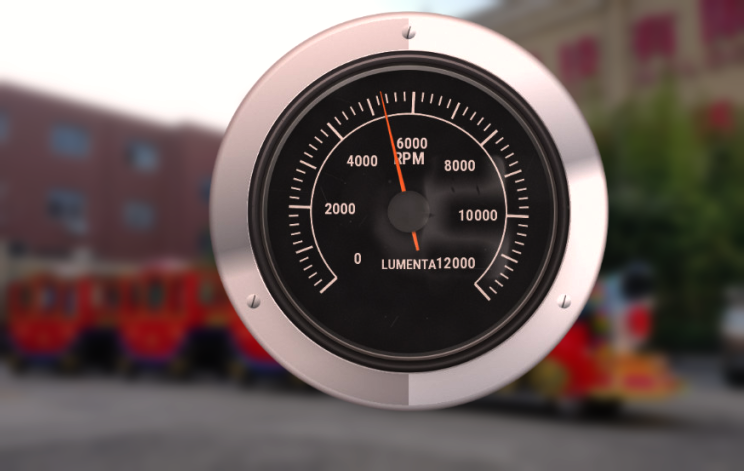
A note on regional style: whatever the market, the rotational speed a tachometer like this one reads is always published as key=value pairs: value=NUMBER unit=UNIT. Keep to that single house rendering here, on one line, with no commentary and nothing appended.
value=5300 unit=rpm
